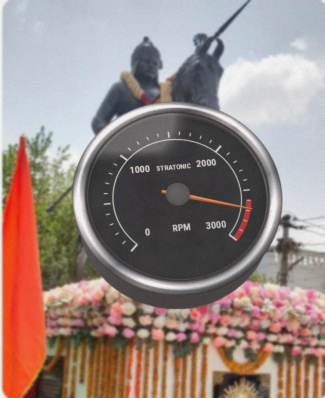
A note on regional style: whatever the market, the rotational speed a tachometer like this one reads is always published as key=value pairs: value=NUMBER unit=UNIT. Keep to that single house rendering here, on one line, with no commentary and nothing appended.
value=2700 unit=rpm
